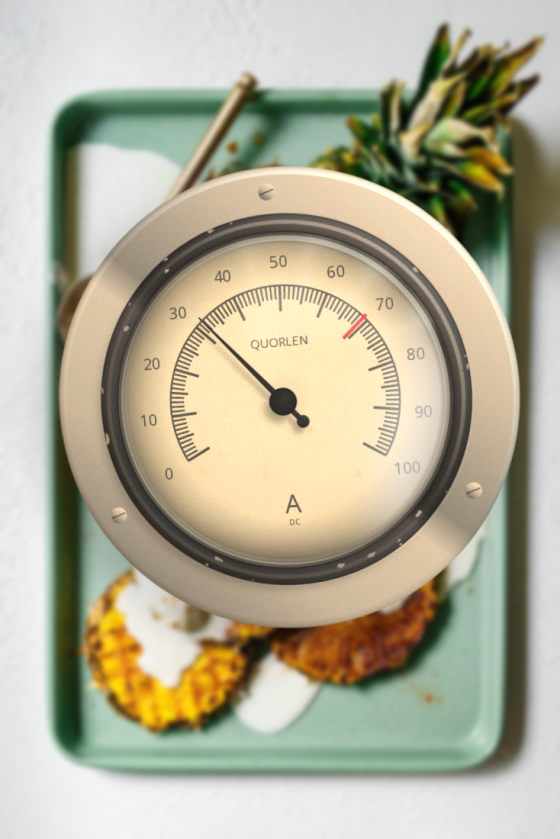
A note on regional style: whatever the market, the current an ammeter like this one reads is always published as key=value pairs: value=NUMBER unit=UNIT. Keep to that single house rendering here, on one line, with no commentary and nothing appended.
value=32 unit=A
